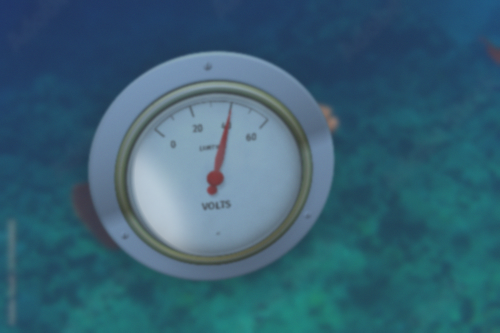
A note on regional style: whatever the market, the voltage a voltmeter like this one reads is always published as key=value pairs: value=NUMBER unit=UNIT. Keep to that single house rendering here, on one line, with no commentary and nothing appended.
value=40 unit=V
